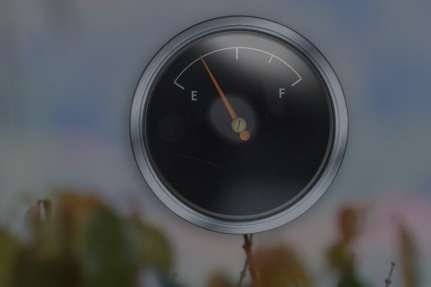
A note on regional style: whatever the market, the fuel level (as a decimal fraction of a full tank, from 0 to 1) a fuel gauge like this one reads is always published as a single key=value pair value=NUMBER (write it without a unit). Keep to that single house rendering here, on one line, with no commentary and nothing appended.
value=0.25
